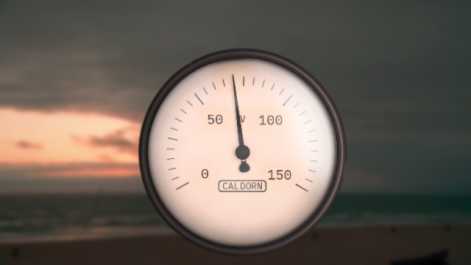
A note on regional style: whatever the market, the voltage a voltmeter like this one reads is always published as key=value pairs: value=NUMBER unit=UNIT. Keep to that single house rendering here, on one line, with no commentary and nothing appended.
value=70 unit=V
